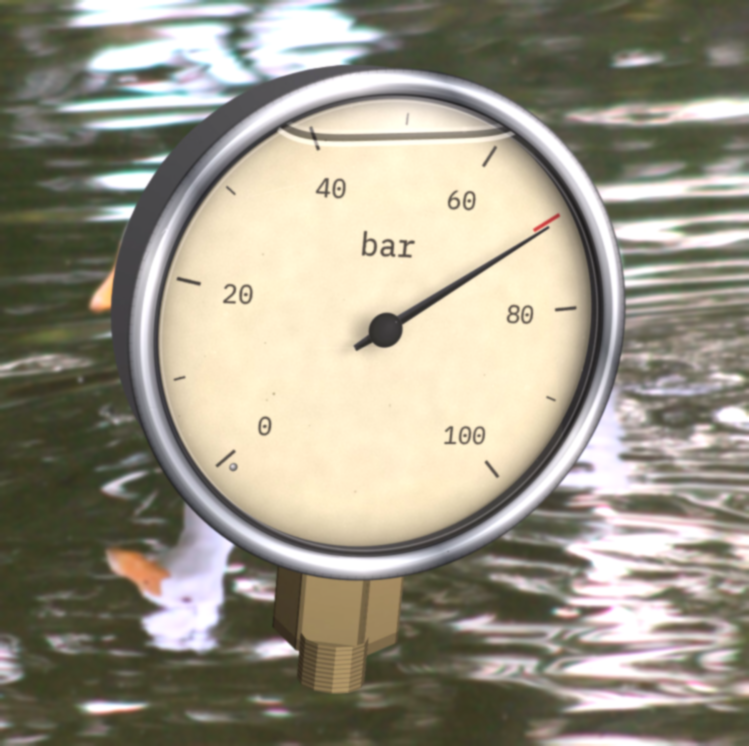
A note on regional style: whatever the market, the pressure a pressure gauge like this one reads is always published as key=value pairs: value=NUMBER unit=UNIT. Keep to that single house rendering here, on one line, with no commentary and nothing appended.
value=70 unit=bar
